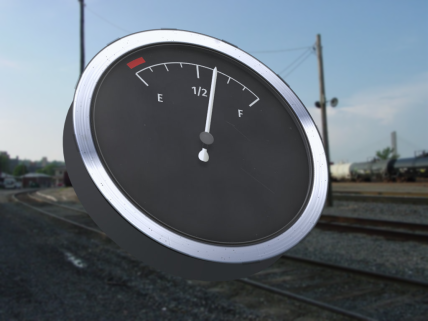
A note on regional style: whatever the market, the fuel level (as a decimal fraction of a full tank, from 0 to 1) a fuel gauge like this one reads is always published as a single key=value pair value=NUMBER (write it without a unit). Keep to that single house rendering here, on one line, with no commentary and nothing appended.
value=0.625
